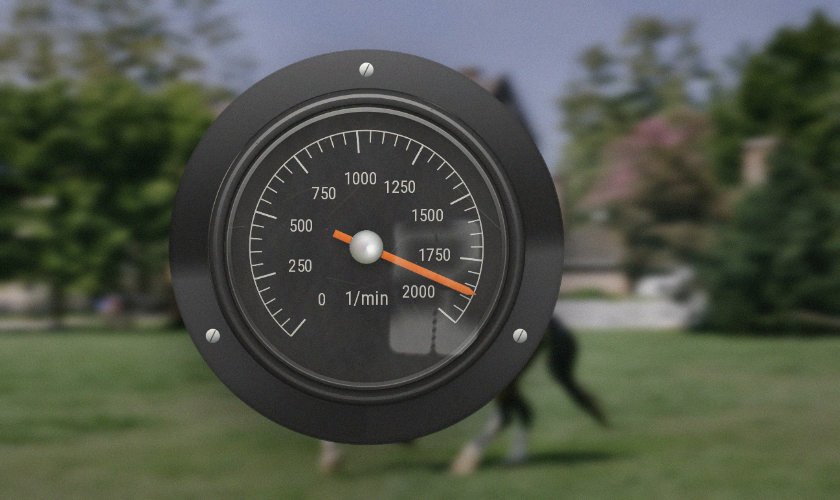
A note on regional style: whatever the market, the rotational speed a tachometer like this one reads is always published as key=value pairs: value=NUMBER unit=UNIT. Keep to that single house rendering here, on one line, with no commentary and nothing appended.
value=1875 unit=rpm
